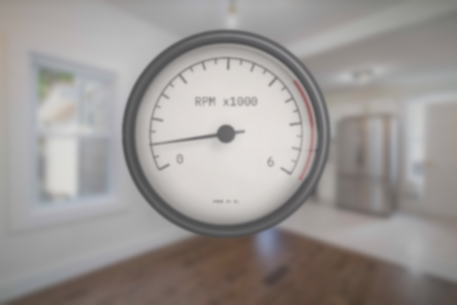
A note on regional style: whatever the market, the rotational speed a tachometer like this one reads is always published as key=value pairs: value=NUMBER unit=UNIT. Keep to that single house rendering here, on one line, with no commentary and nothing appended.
value=500 unit=rpm
